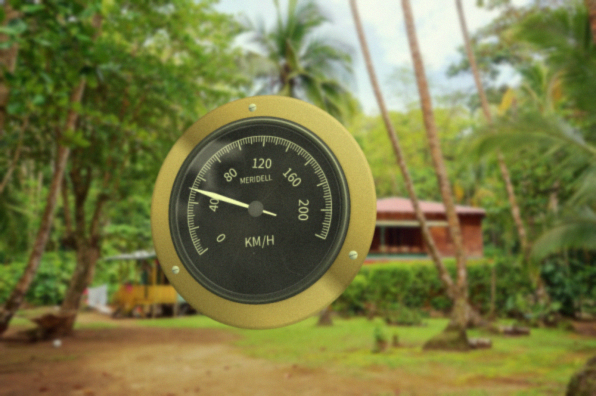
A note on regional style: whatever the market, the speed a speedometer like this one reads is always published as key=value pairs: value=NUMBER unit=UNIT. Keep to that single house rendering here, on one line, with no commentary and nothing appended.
value=50 unit=km/h
